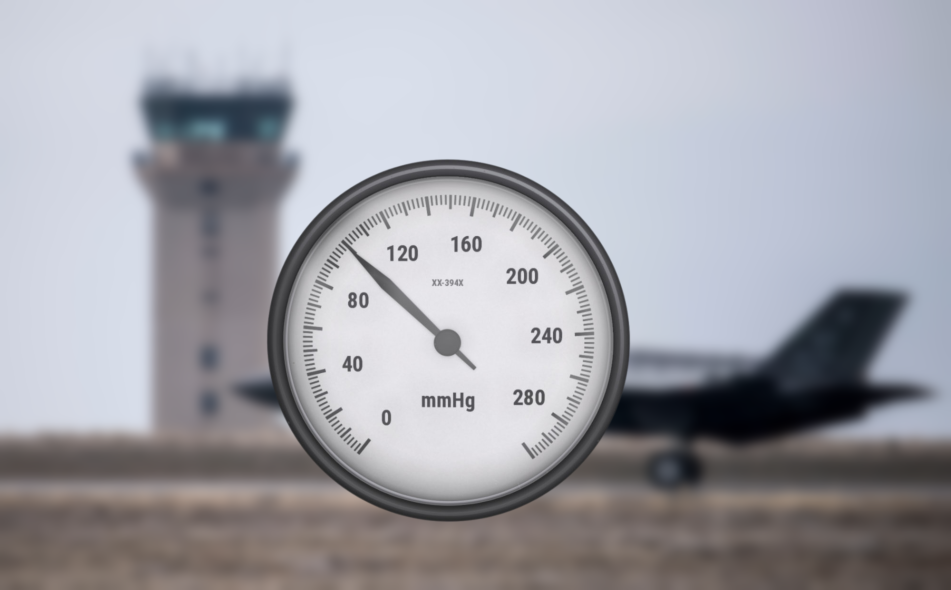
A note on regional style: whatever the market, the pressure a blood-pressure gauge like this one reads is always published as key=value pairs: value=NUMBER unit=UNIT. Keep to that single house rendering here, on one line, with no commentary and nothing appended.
value=100 unit=mmHg
